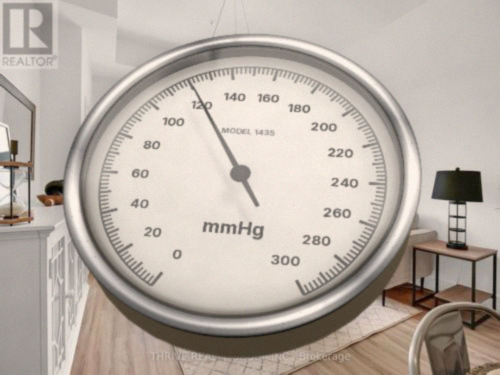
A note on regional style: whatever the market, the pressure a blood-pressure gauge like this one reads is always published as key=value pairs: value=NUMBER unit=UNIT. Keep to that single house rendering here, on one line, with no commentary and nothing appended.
value=120 unit=mmHg
